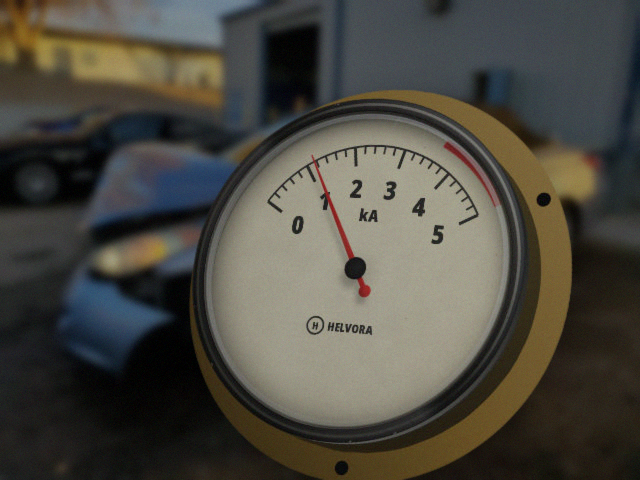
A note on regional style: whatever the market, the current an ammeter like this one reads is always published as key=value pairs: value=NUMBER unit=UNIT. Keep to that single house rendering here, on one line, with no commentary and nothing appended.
value=1.2 unit=kA
